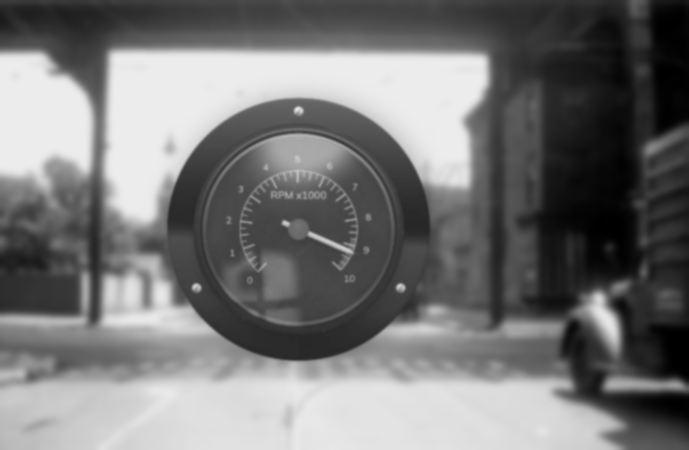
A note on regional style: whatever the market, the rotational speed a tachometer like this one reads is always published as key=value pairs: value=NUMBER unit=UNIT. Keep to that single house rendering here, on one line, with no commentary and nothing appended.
value=9250 unit=rpm
